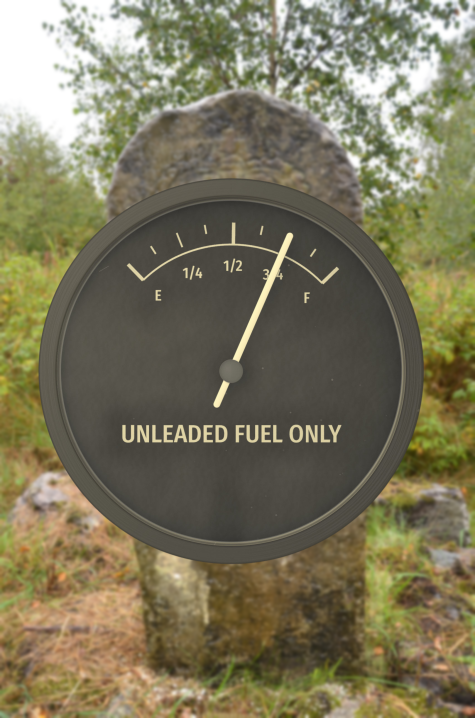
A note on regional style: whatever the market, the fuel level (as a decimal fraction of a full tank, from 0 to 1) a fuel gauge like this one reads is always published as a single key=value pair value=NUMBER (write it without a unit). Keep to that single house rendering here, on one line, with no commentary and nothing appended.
value=0.75
